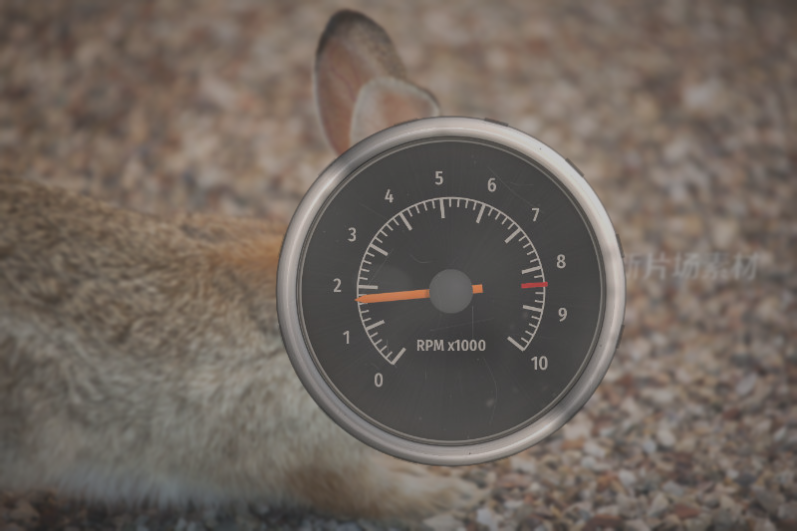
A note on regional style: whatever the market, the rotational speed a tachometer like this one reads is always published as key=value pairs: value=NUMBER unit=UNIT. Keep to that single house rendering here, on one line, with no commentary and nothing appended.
value=1700 unit=rpm
